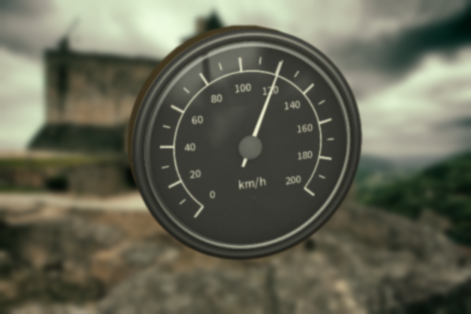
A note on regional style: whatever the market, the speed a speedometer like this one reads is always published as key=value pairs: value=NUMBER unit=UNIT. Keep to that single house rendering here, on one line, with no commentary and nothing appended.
value=120 unit=km/h
